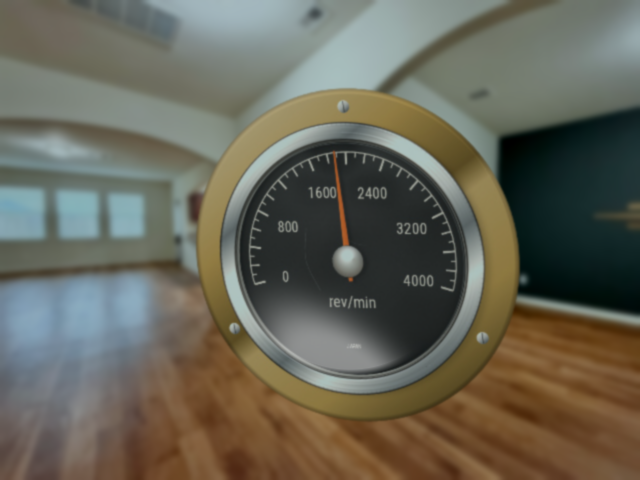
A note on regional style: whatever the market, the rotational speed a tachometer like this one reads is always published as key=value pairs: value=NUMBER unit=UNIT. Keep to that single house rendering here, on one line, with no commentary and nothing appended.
value=1900 unit=rpm
